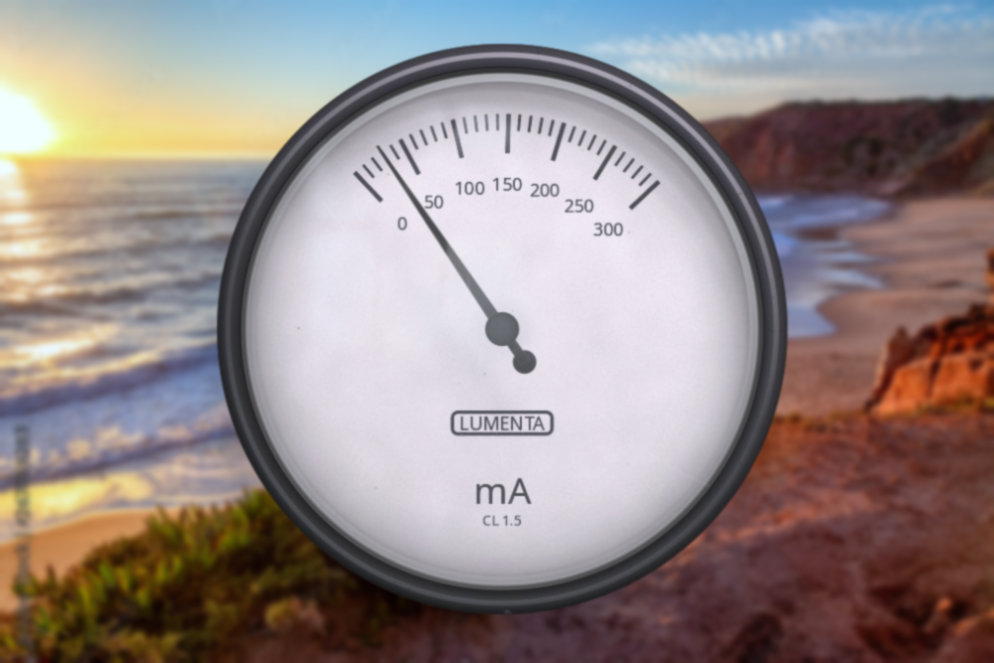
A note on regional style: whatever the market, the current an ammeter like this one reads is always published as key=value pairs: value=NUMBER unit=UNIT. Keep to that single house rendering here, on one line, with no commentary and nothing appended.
value=30 unit=mA
